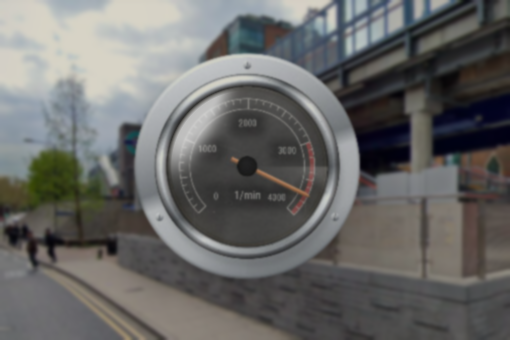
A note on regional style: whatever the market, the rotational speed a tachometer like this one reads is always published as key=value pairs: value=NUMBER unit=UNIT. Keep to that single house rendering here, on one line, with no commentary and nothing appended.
value=3700 unit=rpm
